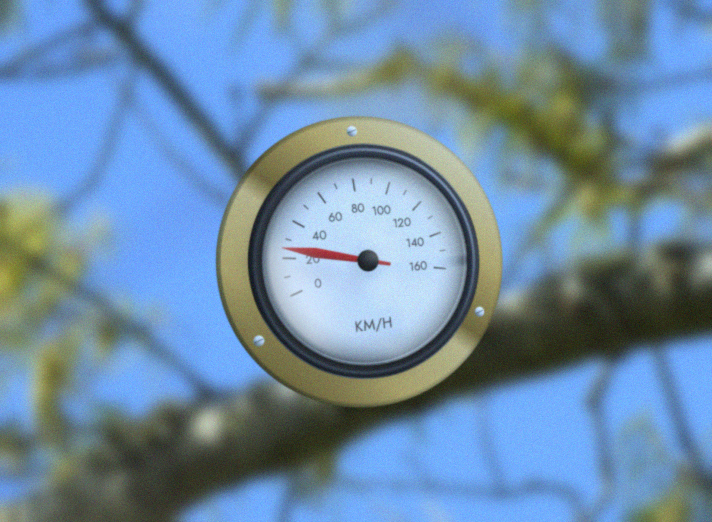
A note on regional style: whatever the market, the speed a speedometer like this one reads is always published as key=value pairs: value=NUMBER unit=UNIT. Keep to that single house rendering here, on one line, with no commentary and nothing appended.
value=25 unit=km/h
